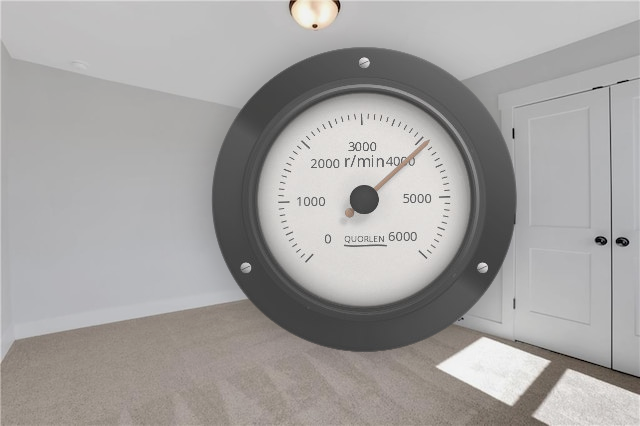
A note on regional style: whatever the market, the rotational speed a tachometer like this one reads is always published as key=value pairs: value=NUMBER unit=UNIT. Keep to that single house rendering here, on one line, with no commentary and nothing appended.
value=4100 unit=rpm
